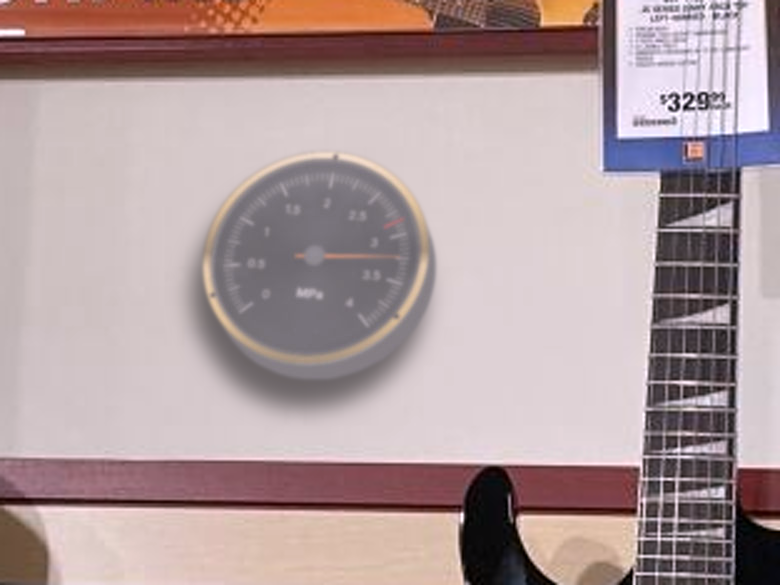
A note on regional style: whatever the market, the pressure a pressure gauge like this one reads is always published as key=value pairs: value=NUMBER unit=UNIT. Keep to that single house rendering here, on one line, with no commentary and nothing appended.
value=3.25 unit=MPa
